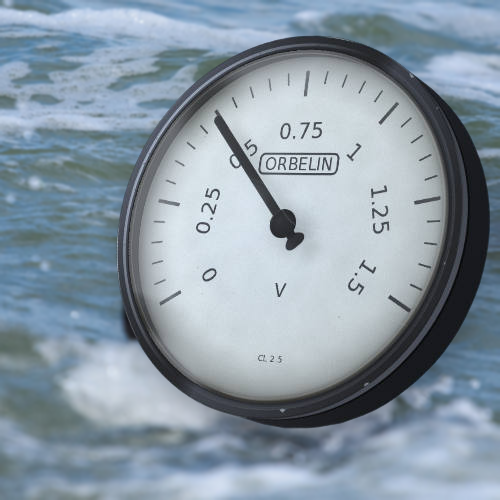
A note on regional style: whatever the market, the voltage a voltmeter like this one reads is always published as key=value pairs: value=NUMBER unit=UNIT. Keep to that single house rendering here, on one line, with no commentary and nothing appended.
value=0.5 unit=V
